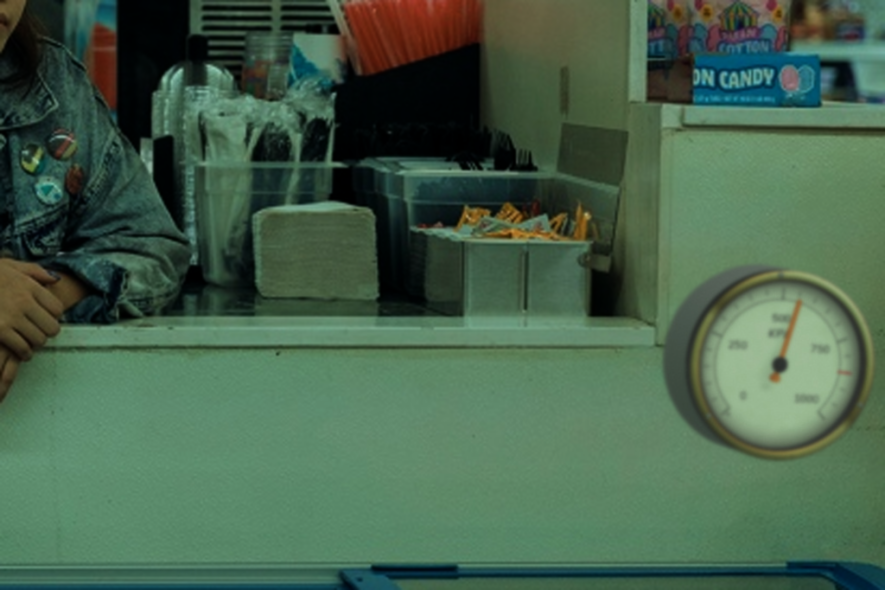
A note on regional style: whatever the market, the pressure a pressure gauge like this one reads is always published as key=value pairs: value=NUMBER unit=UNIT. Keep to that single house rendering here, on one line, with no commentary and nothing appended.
value=550 unit=kPa
